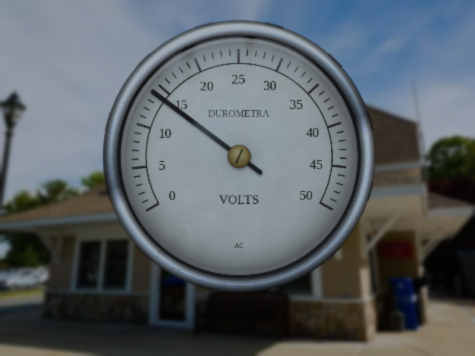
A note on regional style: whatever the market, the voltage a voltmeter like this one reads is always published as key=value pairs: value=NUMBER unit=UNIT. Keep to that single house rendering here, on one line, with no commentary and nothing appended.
value=14 unit=V
